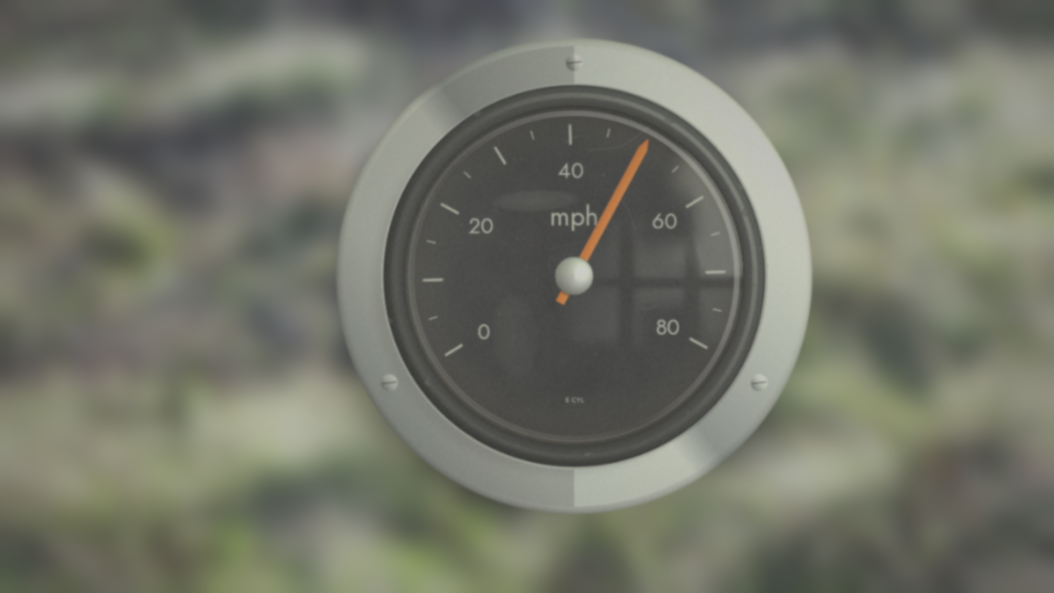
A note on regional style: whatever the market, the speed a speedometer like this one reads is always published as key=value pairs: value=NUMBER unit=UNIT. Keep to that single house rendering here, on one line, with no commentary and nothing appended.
value=50 unit=mph
